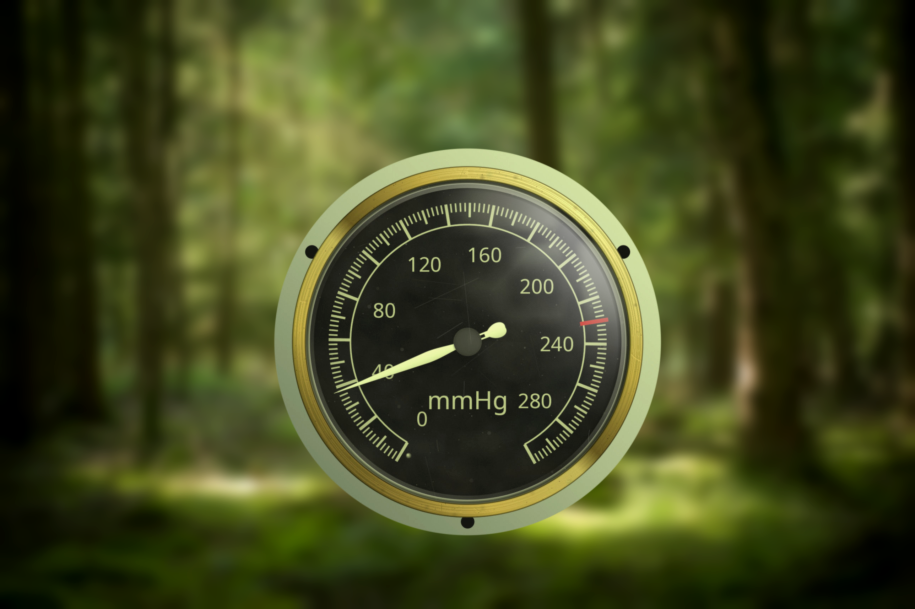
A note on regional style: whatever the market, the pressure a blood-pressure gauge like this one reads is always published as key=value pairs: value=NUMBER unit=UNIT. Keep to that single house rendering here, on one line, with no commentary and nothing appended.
value=38 unit=mmHg
